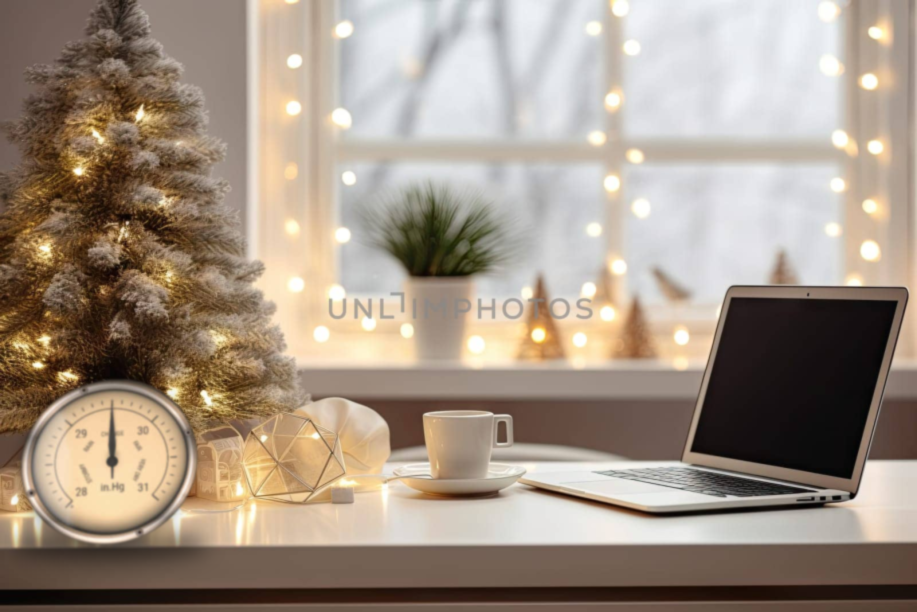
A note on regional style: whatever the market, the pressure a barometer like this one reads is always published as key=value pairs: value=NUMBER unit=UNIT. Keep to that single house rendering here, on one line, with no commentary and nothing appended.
value=29.5 unit=inHg
